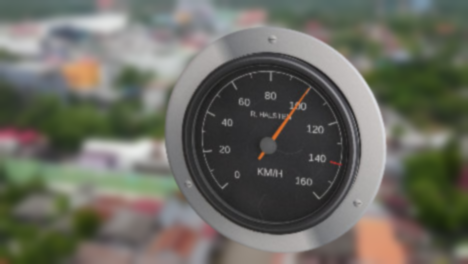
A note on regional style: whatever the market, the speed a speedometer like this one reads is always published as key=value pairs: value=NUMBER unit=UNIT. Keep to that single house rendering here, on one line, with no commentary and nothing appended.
value=100 unit=km/h
